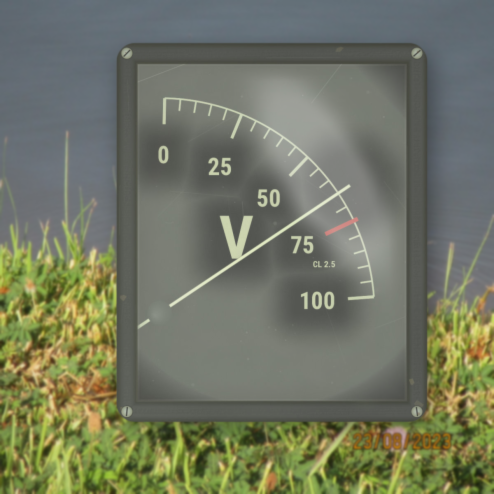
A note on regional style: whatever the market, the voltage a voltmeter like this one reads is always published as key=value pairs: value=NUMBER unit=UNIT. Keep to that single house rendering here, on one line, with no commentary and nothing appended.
value=65 unit=V
